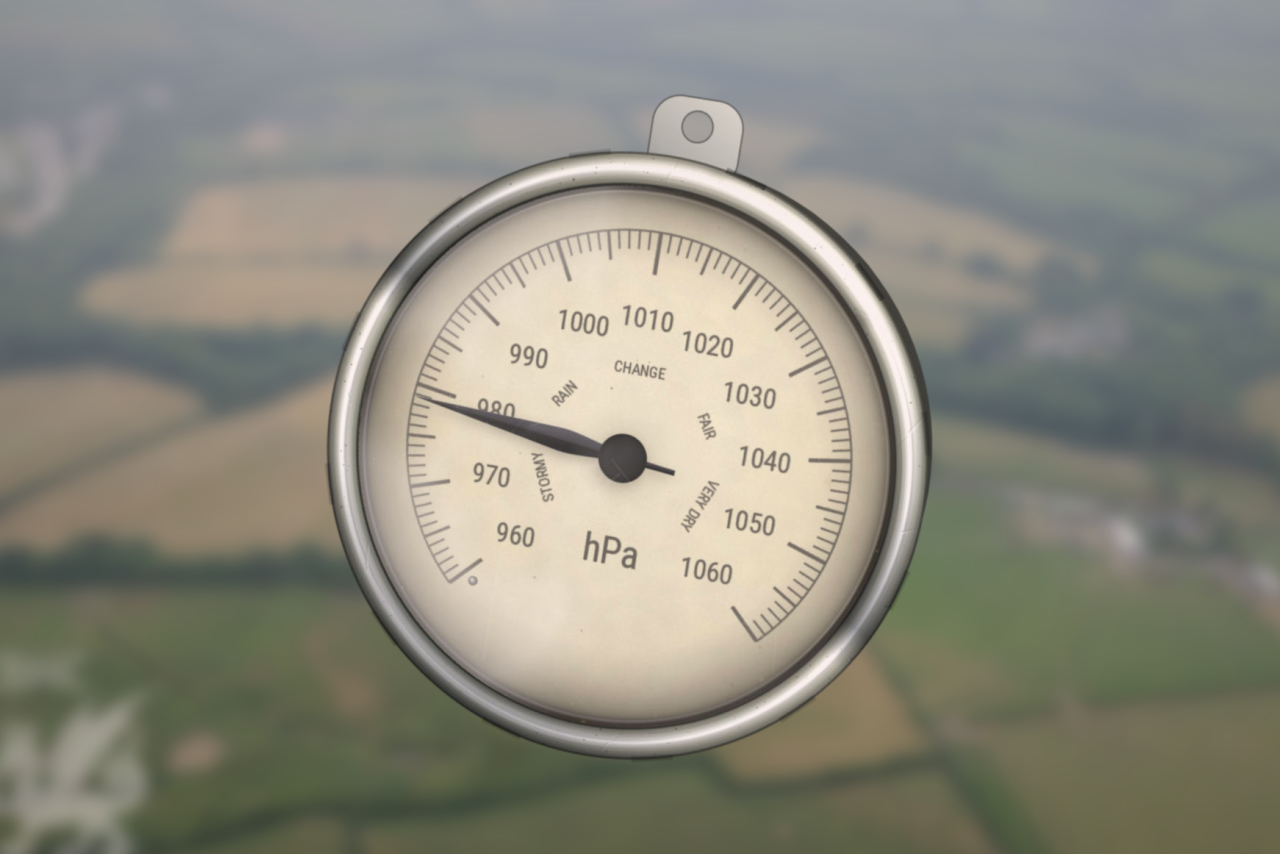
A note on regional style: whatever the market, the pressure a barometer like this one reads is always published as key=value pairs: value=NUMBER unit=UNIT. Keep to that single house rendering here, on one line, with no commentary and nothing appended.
value=979 unit=hPa
